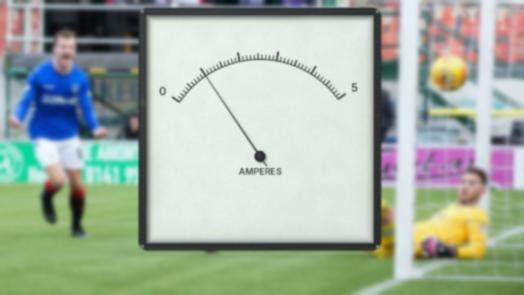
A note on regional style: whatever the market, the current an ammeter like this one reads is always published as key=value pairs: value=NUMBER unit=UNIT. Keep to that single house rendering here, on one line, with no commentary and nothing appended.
value=1 unit=A
